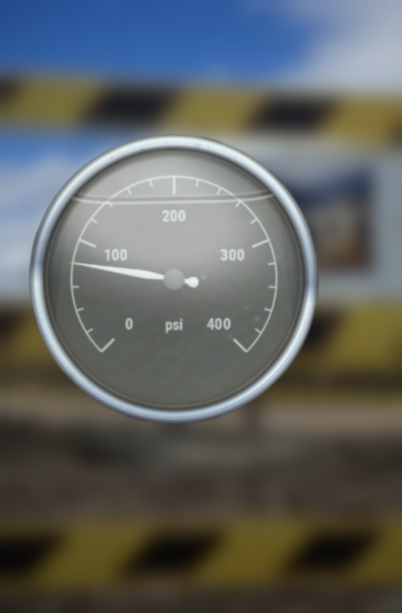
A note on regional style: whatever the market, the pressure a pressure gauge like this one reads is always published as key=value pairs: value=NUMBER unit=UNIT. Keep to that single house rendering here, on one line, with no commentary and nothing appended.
value=80 unit=psi
